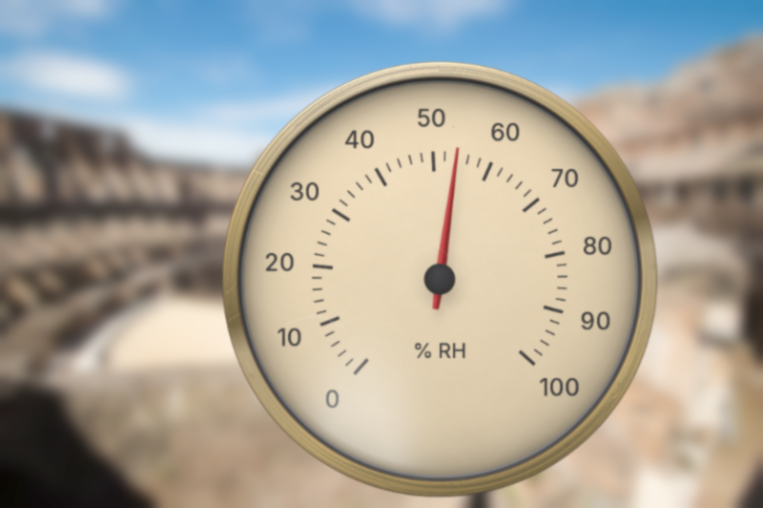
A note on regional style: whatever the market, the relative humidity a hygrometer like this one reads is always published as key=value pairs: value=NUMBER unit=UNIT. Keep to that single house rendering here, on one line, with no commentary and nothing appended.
value=54 unit=%
